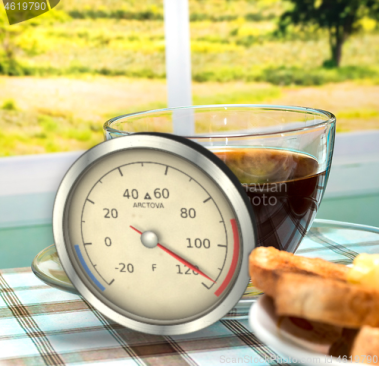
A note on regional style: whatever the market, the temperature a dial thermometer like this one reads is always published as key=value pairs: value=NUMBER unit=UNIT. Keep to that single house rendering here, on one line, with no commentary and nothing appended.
value=115 unit=°F
